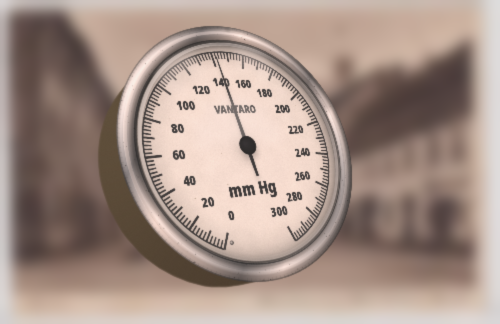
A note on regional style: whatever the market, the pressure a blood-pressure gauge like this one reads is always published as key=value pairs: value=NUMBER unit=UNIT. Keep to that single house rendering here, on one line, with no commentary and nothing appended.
value=140 unit=mmHg
